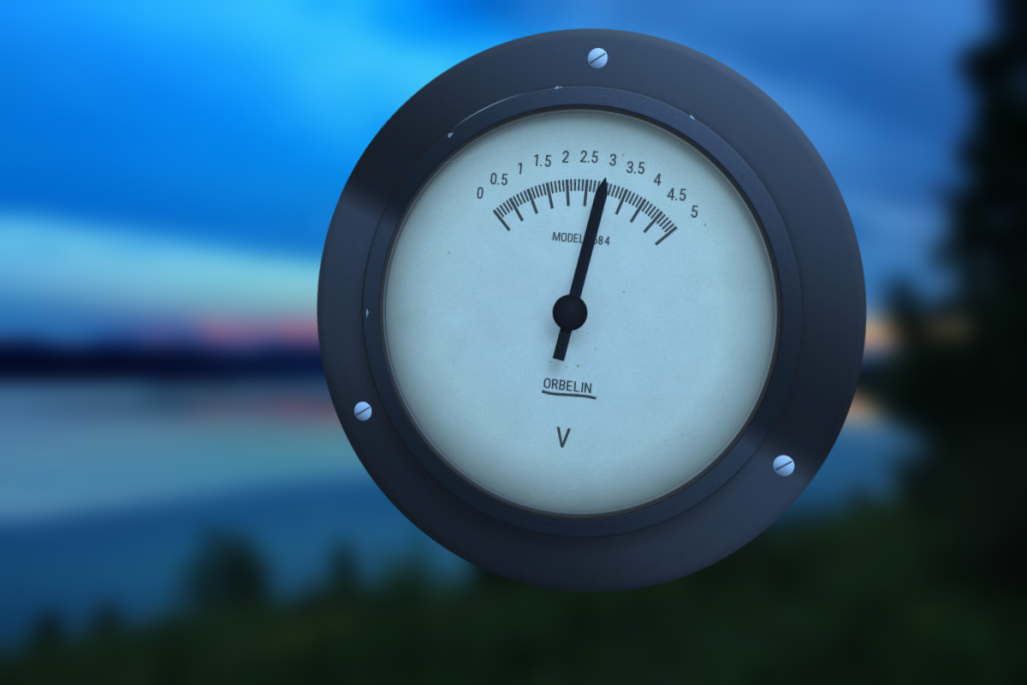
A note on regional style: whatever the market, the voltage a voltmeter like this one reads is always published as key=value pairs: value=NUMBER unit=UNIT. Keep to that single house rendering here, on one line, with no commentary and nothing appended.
value=3 unit=V
